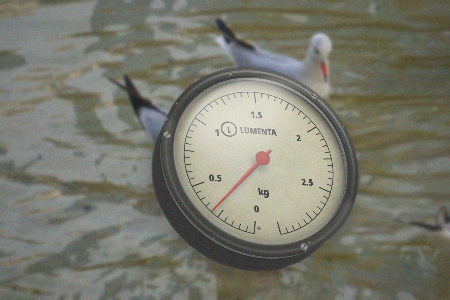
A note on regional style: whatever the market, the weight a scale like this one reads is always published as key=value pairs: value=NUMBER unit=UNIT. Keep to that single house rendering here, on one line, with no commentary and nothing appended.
value=0.3 unit=kg
